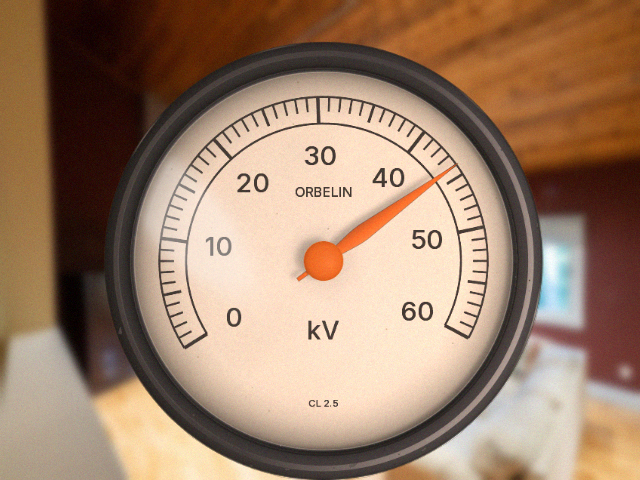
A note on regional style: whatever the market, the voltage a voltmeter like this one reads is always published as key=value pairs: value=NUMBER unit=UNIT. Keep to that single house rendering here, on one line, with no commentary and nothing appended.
value=44 unit=kV
